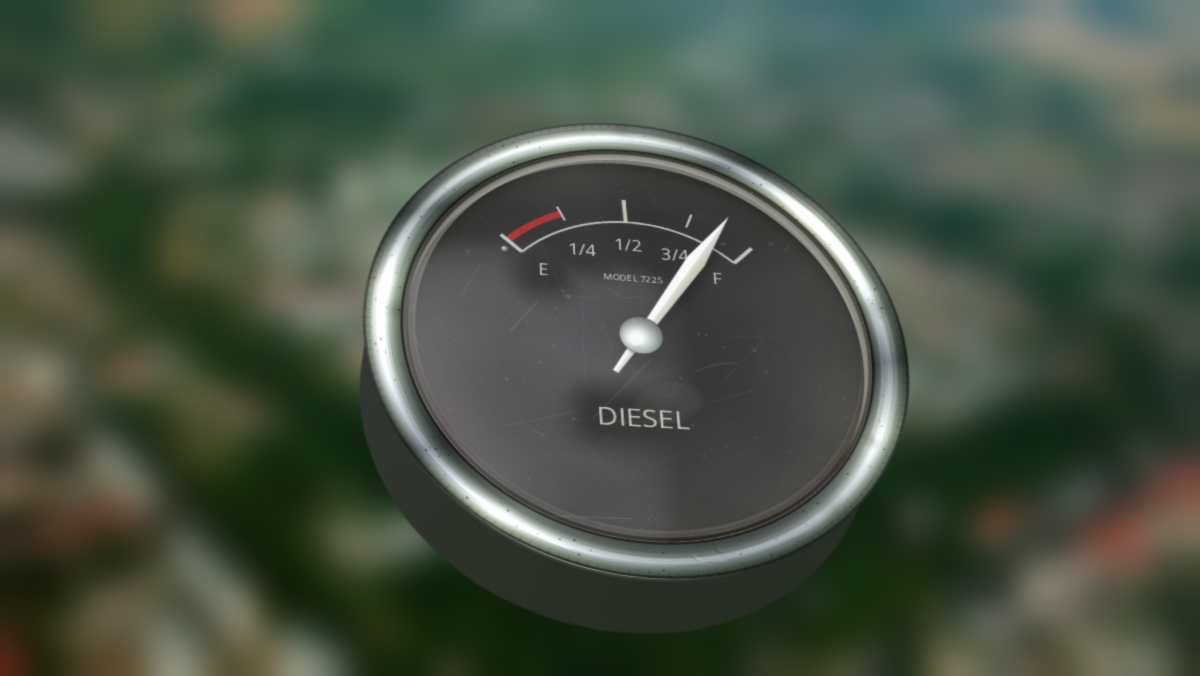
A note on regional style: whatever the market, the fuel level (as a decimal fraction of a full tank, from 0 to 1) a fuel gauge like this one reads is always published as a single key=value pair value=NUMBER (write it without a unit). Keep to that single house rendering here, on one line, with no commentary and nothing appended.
value=0.875
